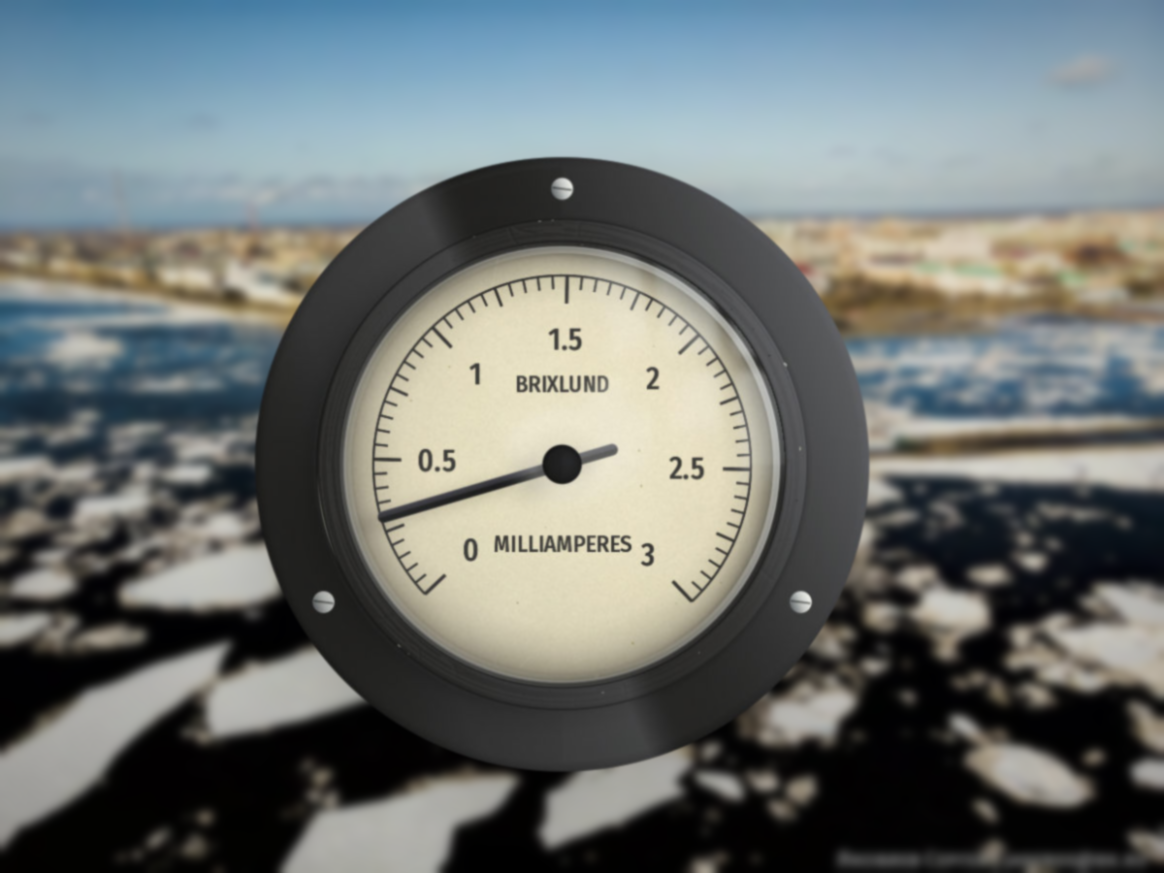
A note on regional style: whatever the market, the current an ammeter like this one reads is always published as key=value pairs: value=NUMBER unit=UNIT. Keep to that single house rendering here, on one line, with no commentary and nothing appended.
value=0.3 unit=mA
